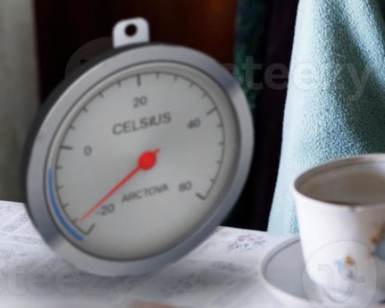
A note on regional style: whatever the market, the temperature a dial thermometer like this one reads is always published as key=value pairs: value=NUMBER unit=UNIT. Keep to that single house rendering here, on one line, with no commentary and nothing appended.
value=-16 unit=°C
